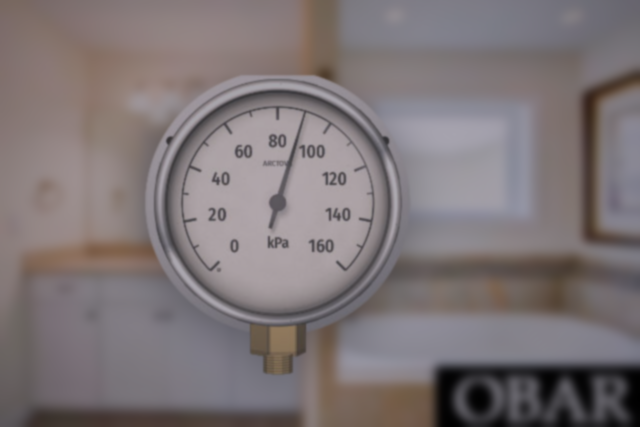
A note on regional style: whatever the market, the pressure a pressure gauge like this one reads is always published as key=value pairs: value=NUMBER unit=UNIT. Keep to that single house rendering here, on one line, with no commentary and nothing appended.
value=90 unit=kPa
